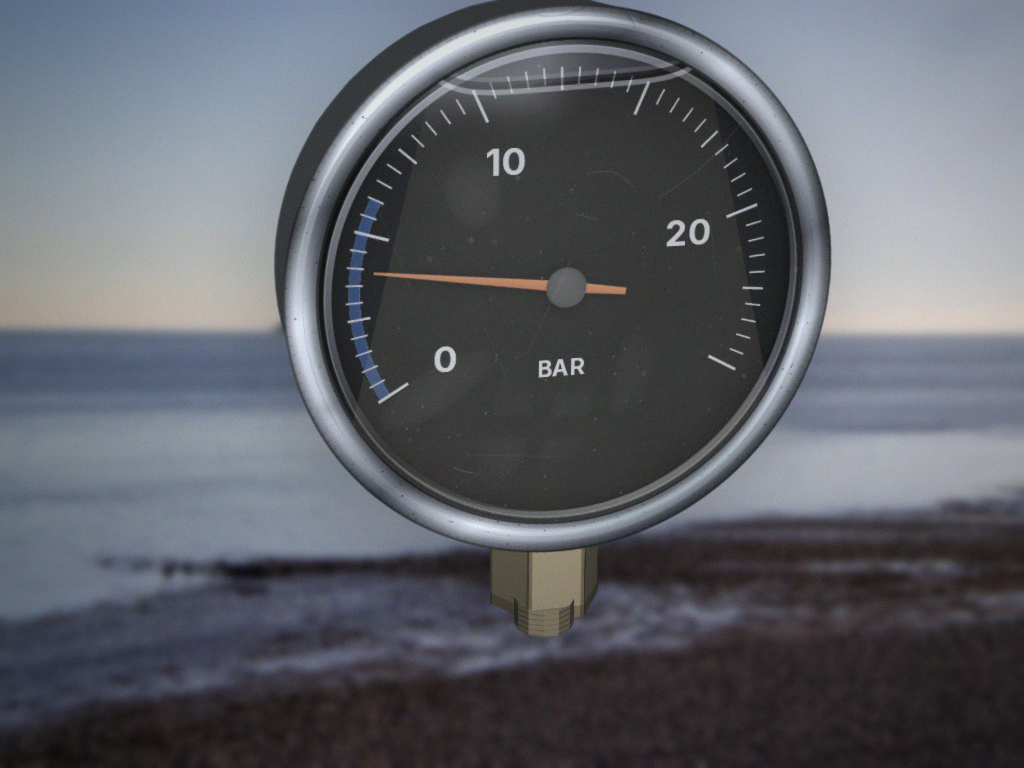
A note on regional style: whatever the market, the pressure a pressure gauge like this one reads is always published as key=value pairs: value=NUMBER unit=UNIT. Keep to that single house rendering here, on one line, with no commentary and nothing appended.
value=4 unit=bar
